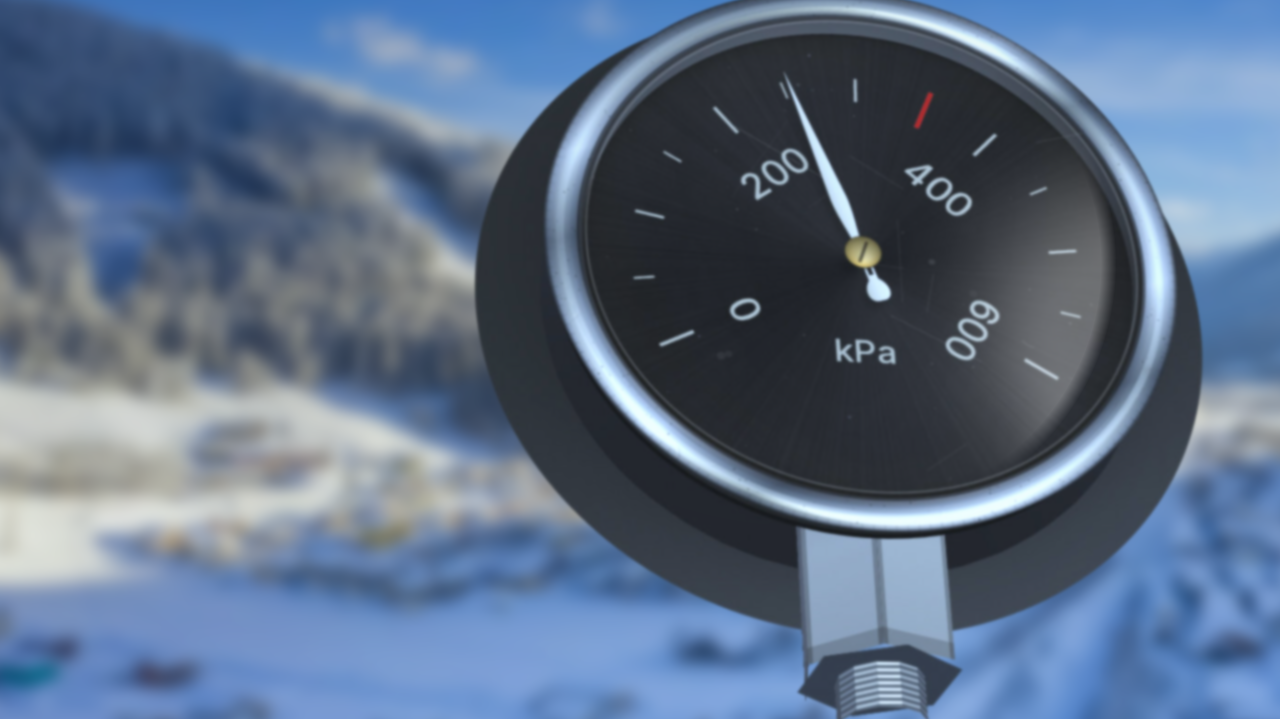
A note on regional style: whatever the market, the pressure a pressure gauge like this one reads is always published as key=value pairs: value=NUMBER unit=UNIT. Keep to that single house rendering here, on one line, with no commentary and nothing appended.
value=250 unit=kPa
